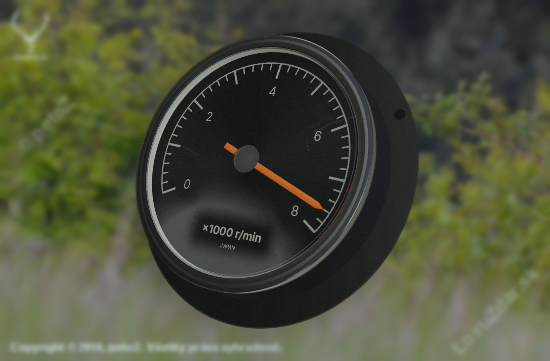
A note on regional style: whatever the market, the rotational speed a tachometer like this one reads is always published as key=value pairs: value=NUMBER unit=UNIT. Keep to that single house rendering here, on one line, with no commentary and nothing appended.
value=7600 unit=rpm
